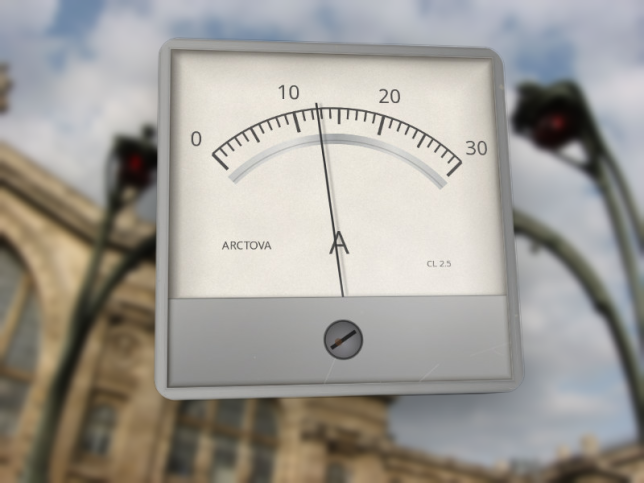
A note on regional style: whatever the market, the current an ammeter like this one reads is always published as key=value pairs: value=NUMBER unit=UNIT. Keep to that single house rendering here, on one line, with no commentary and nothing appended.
value=12.5 unit=A
